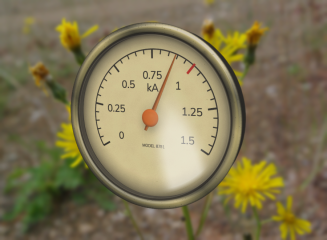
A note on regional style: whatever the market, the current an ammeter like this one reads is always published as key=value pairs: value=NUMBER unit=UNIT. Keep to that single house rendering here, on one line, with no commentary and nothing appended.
value=0.9 unit=kA
